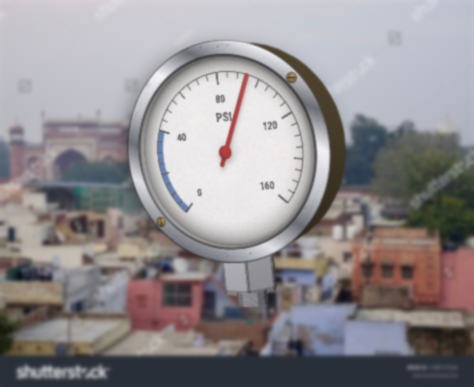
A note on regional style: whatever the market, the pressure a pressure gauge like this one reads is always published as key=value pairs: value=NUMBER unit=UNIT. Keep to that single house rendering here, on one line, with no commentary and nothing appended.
value=95 unit=psi
